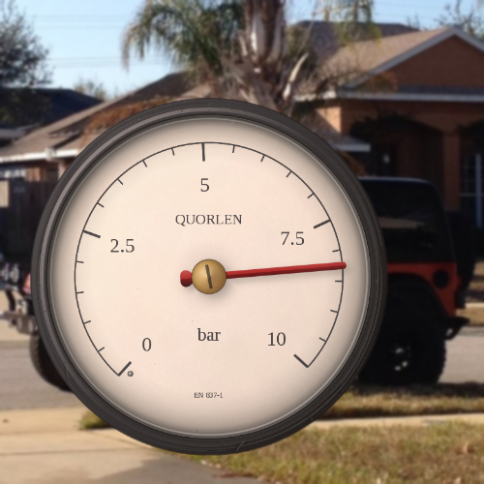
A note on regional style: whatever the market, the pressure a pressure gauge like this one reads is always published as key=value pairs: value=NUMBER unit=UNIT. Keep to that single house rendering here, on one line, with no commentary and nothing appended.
value=8.25 unit=bar
